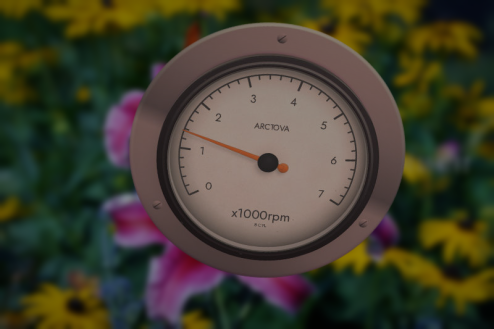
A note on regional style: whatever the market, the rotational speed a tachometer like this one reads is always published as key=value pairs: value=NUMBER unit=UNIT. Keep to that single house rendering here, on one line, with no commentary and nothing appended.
value=1400 unit=rpm
